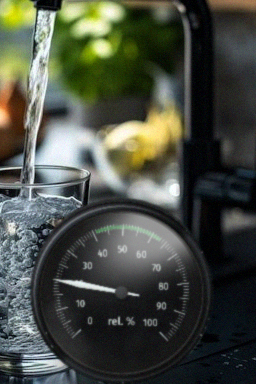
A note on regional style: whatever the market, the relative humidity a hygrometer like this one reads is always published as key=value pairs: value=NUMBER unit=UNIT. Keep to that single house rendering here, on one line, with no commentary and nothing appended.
value=20 unit=%
